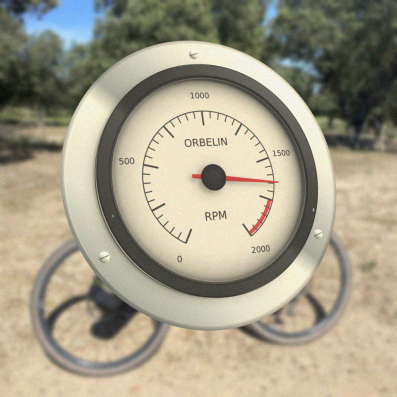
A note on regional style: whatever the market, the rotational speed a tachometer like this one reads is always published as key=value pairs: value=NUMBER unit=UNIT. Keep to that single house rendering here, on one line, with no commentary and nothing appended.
value=1650 unit=rpm
